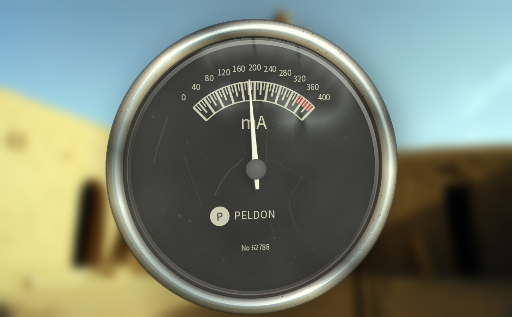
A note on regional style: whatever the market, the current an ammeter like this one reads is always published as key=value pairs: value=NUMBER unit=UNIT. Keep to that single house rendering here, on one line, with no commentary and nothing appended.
value=180 unit=mA
